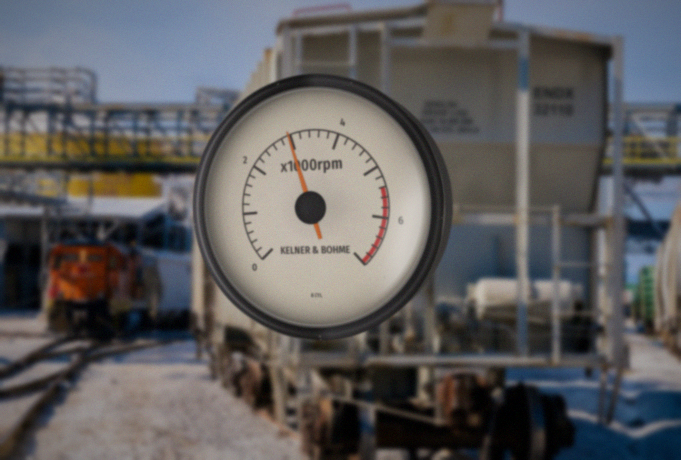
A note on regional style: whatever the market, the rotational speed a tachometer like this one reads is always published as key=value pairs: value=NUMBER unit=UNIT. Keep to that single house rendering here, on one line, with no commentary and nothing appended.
value=3000 unit=rpm
